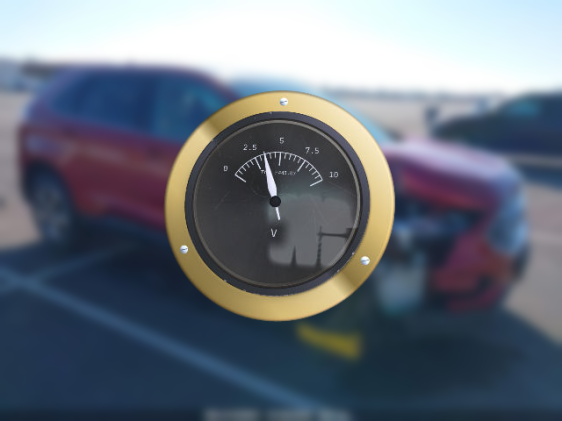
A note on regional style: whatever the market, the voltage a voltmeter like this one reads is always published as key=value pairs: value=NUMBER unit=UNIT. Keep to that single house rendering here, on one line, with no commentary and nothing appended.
value=3.5 unit=V
